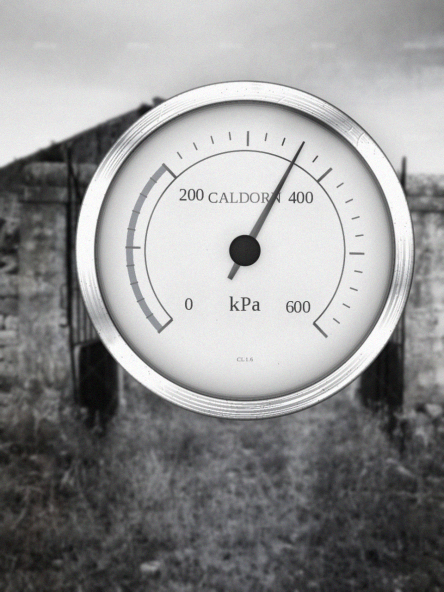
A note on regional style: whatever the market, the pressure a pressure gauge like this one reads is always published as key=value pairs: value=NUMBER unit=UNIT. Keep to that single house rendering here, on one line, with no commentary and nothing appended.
value=360 unit=kPa
